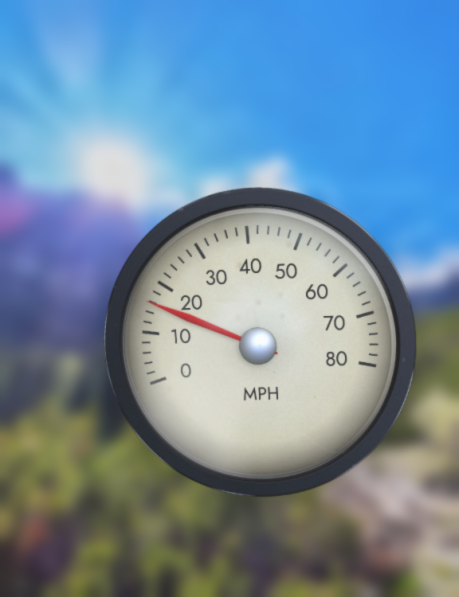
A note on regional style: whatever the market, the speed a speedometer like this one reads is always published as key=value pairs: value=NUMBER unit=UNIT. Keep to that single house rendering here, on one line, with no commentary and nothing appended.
value=16 unit=mph
